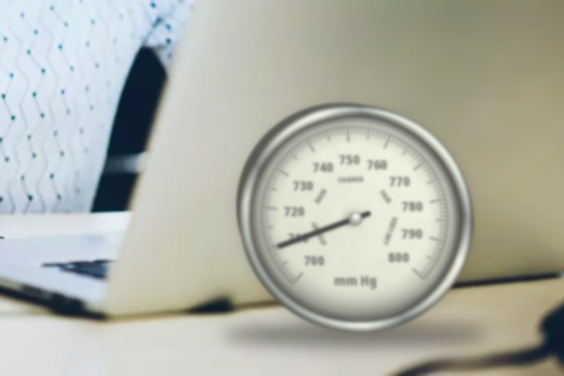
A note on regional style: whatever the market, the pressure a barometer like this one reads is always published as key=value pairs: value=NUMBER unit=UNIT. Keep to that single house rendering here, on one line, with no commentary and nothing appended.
value=710 unit=mmHg
